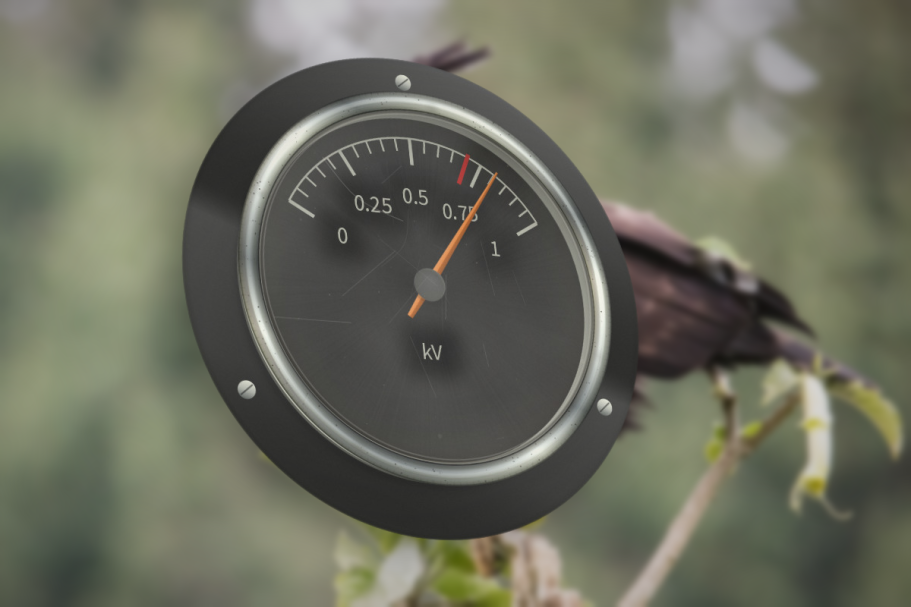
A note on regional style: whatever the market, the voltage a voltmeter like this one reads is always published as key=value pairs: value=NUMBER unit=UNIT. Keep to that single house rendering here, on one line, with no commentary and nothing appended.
value=0.8 unit=kV
